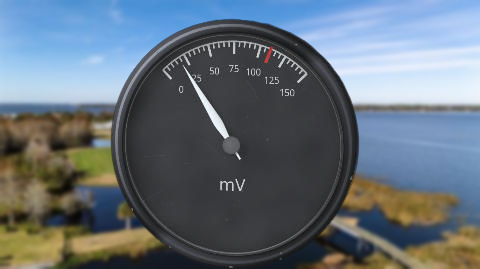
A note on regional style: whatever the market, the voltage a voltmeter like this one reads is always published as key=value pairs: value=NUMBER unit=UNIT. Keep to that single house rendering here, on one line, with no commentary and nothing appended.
value=20 unit=mV
